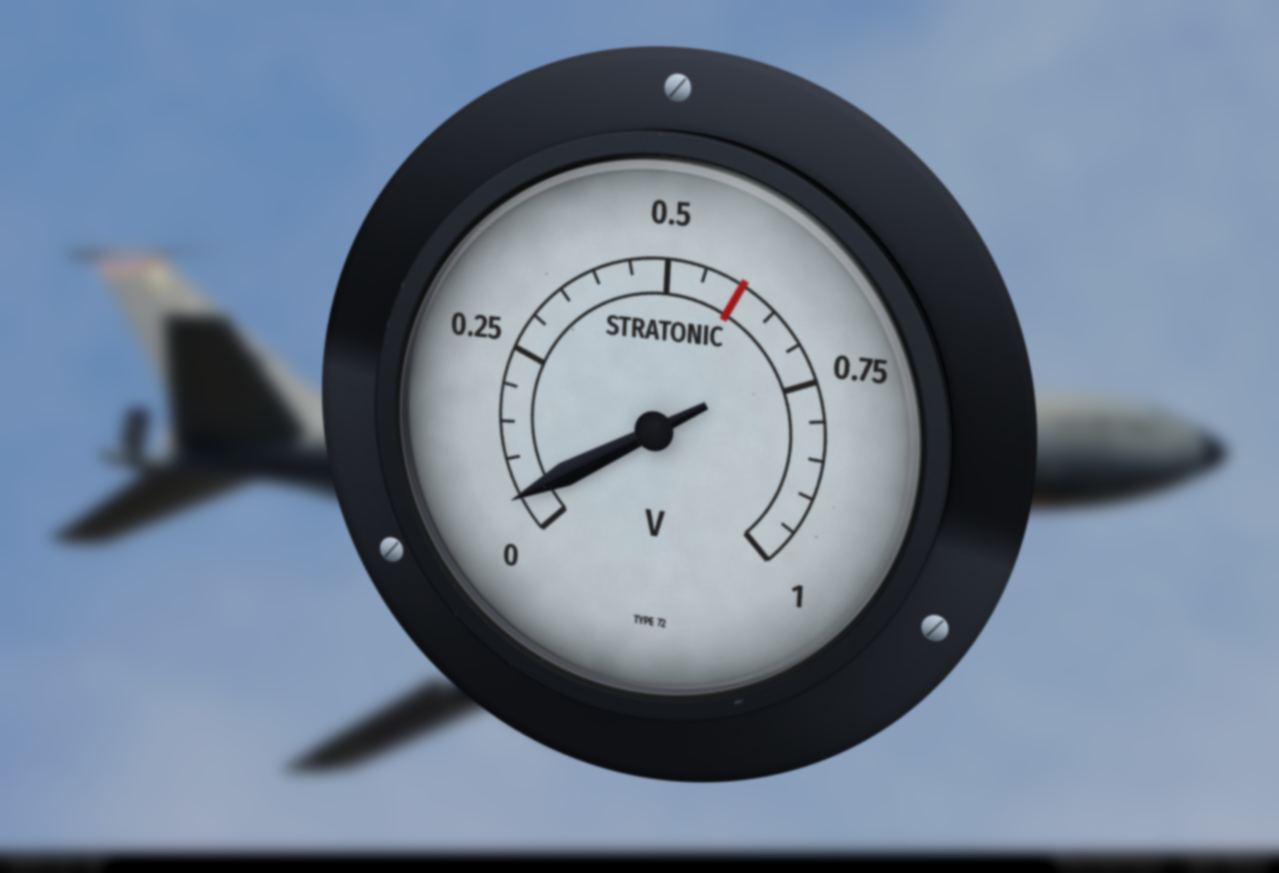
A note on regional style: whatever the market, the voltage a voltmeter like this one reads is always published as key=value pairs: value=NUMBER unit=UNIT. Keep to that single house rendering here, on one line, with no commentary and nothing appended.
value=0.05 unit=V
